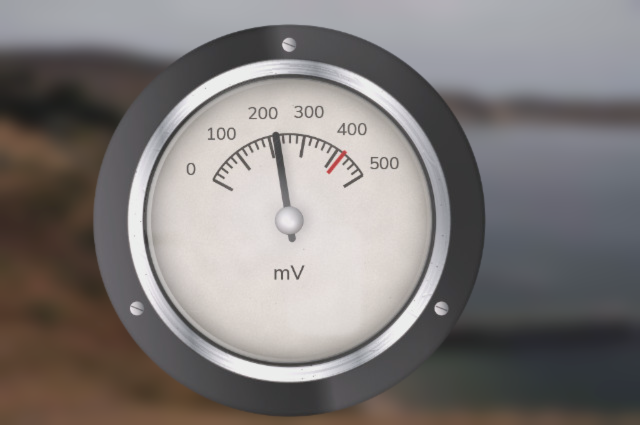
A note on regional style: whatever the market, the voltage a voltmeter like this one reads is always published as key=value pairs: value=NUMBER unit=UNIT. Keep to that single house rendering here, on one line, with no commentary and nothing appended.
value=220 unit=mV
